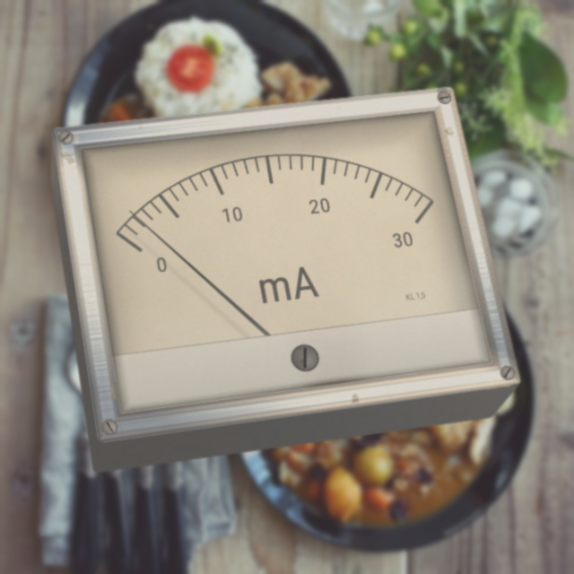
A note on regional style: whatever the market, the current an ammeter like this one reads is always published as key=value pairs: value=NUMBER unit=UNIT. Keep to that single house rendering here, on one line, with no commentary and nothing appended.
value=2 unit=mA
